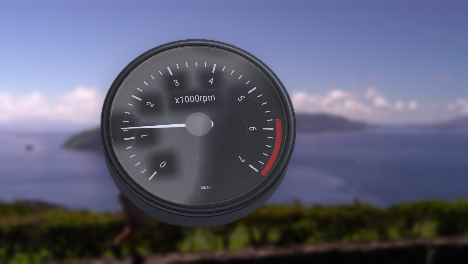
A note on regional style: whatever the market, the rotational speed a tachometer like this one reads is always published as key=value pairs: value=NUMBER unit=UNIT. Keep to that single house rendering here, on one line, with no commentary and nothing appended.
value=1200 unit=rpm
